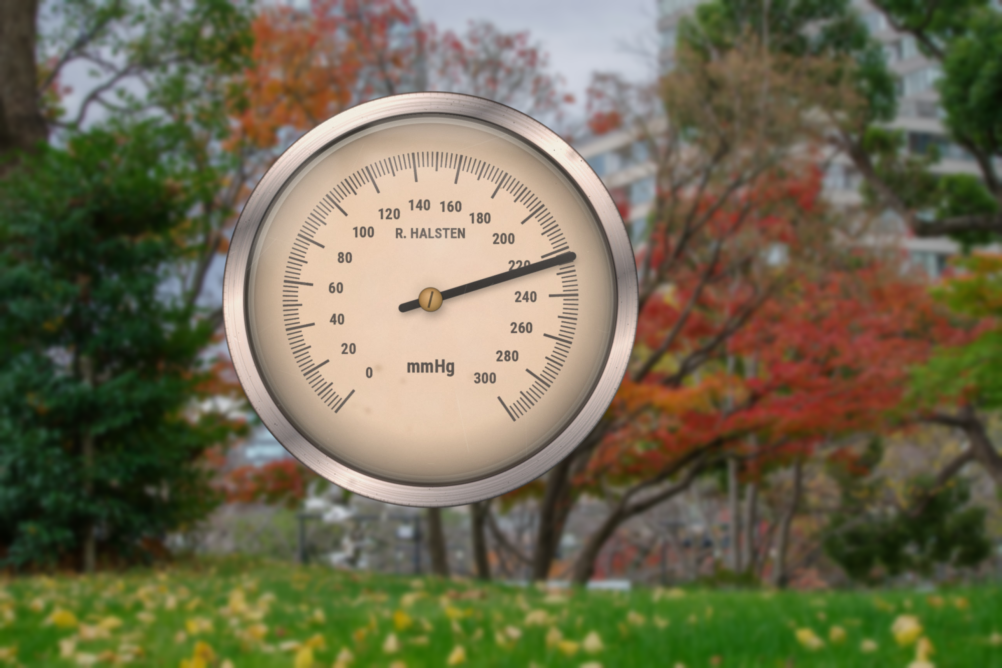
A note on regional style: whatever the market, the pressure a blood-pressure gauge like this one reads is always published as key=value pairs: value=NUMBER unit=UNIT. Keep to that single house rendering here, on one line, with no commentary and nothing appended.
value=224 unit=mmHg
